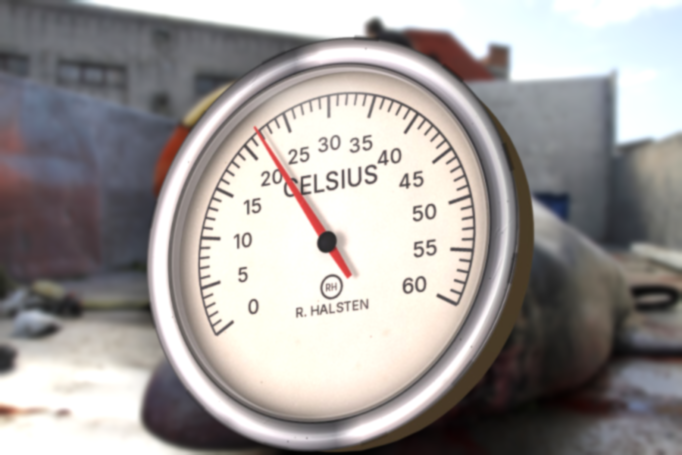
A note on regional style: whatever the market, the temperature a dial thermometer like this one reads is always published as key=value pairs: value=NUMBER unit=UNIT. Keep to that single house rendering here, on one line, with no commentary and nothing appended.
value=22 unit=°C
